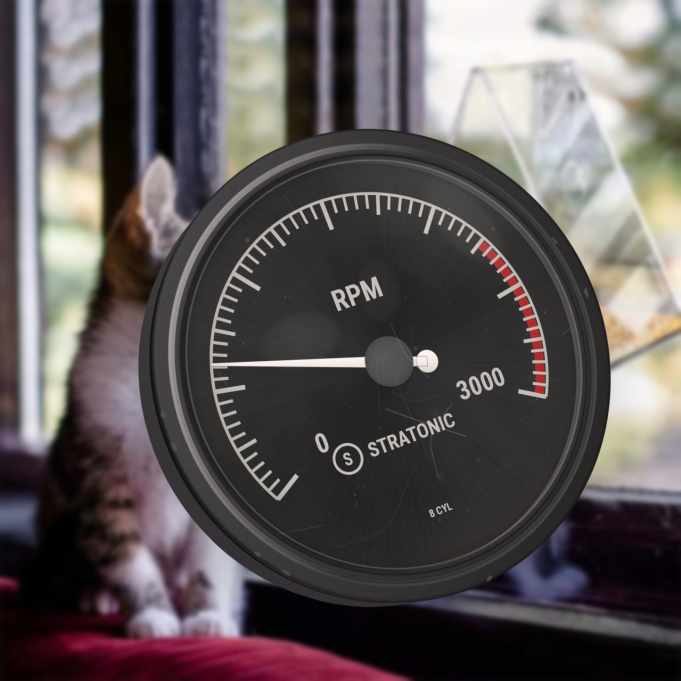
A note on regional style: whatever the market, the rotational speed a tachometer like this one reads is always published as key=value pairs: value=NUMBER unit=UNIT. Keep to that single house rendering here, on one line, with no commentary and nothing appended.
value=600 unit=rpm
